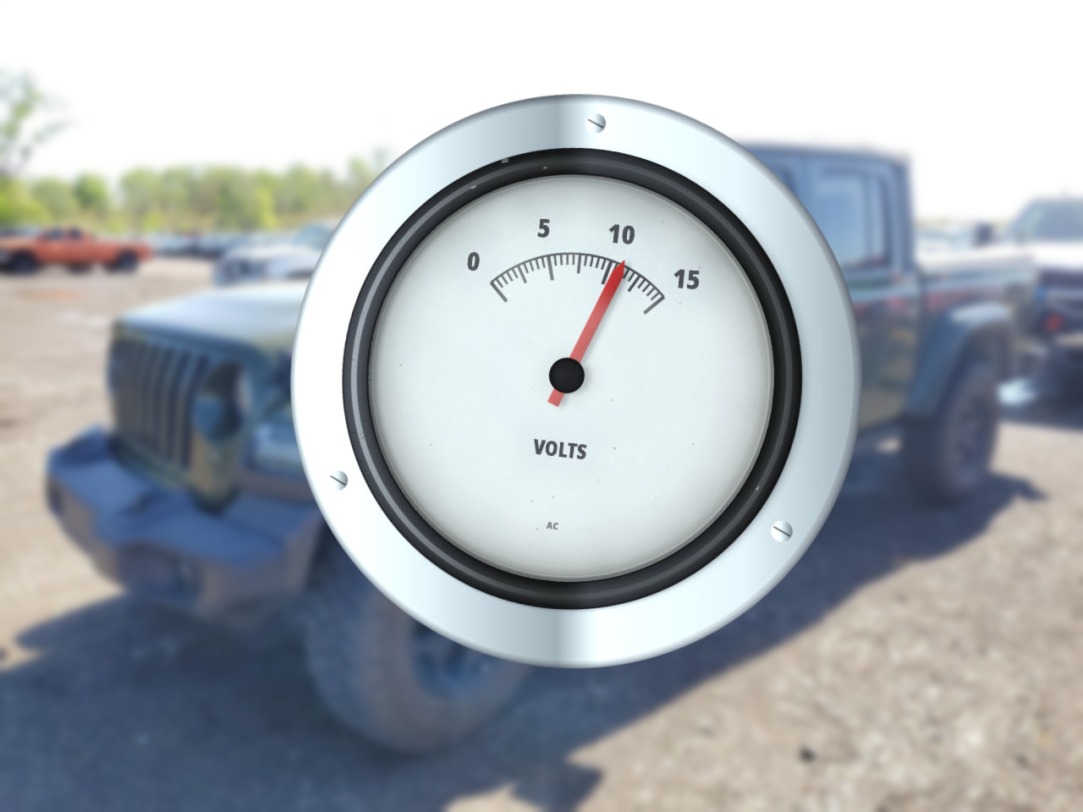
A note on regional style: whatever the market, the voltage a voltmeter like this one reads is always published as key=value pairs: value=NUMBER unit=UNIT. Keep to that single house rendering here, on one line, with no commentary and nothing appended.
value=11 unit=V
